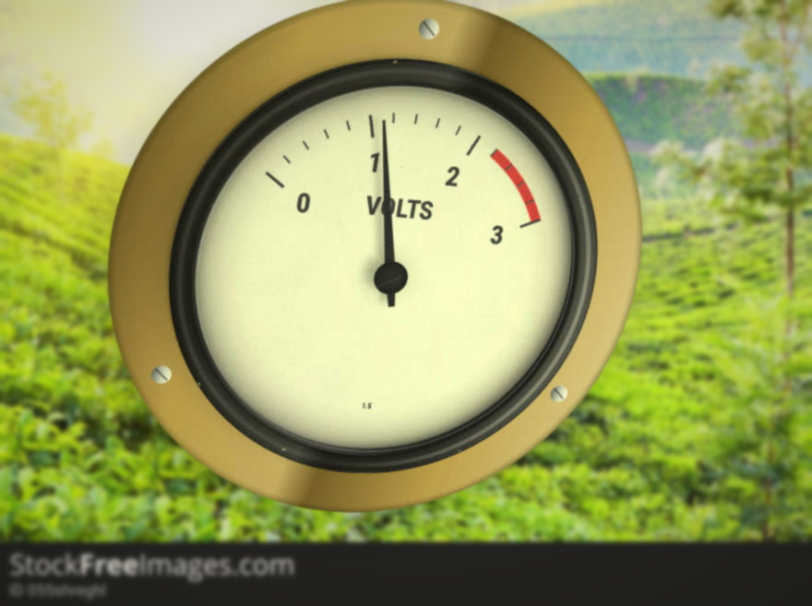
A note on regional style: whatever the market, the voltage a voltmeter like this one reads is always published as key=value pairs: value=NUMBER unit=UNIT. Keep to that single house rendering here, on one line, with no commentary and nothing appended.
value=1.1 unit=V
